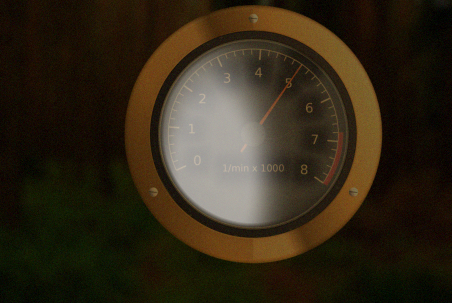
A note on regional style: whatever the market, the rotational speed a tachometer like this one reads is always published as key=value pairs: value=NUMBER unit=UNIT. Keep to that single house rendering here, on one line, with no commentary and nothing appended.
value=5000 unit=rpm
